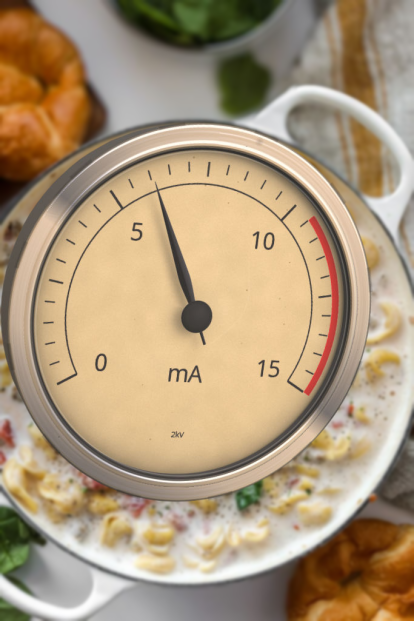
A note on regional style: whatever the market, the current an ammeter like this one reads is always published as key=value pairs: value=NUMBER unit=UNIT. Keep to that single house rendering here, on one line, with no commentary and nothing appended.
value=6 unit=mA
